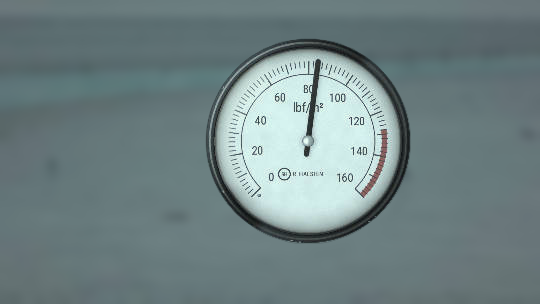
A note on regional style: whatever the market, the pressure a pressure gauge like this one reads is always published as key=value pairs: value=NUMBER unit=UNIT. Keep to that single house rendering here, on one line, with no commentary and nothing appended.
value=84 unit=psi
